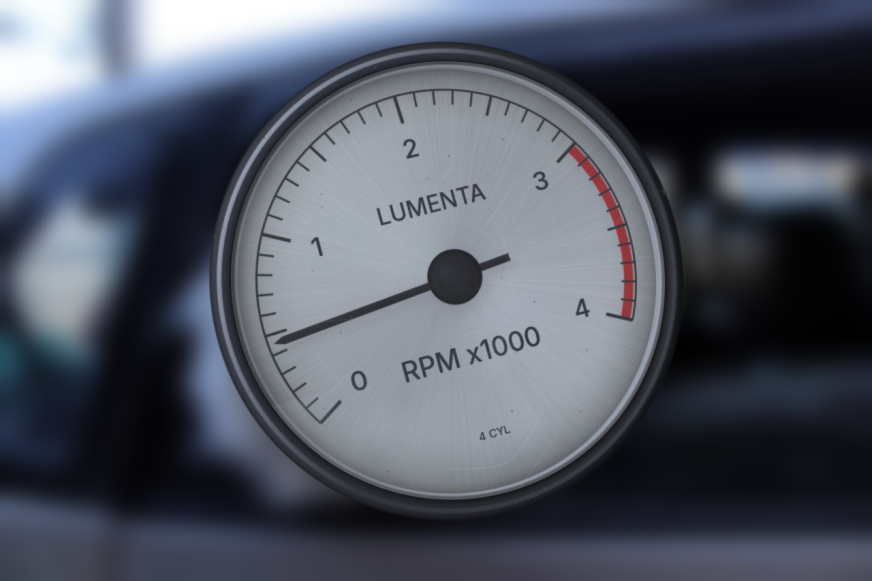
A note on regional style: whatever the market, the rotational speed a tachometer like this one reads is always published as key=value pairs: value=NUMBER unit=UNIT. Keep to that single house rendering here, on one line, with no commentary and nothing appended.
value=450 unit=rpm
